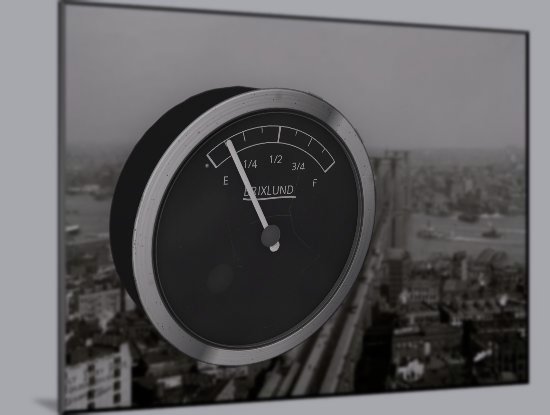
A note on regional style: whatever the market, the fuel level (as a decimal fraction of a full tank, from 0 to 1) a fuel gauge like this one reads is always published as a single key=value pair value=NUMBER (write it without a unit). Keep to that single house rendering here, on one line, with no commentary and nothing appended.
value=0.125
